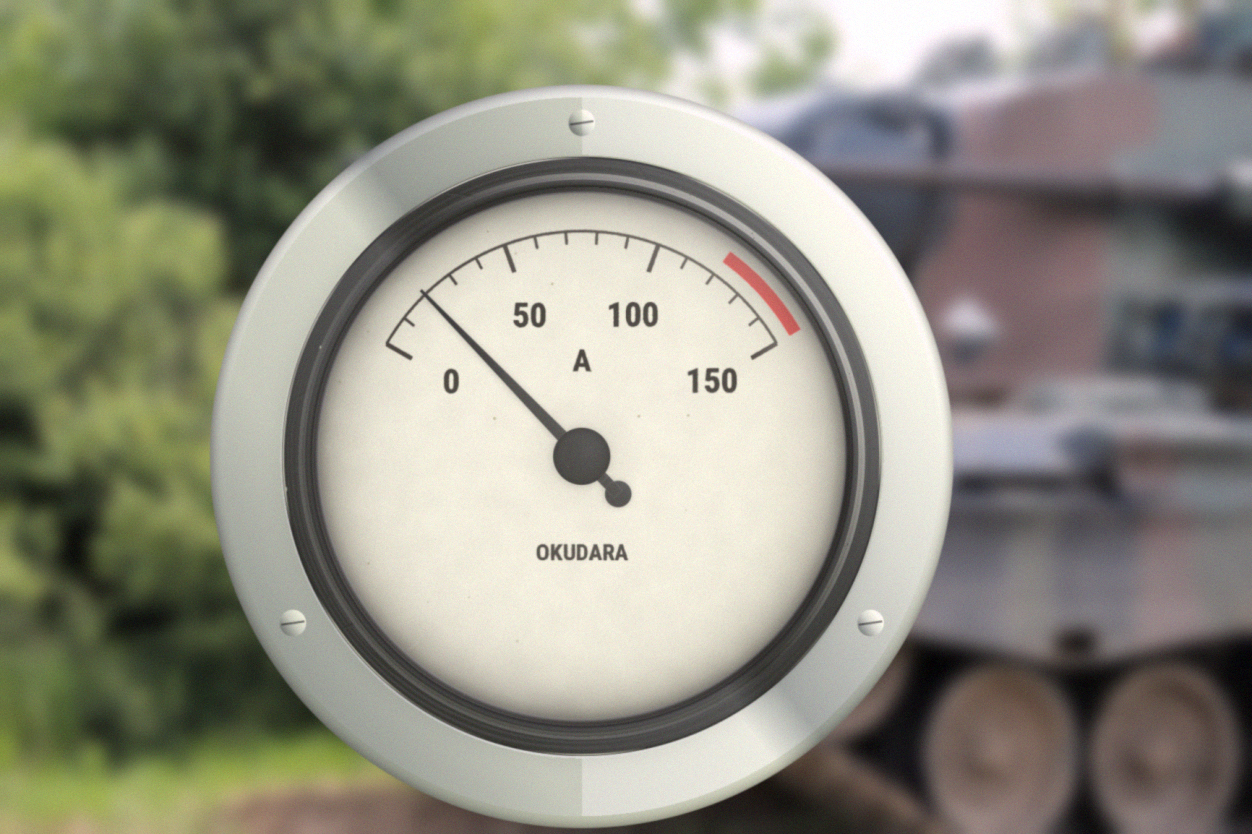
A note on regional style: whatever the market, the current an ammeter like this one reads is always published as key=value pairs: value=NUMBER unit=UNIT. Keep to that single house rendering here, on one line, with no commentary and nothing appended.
value=20 unit=A
